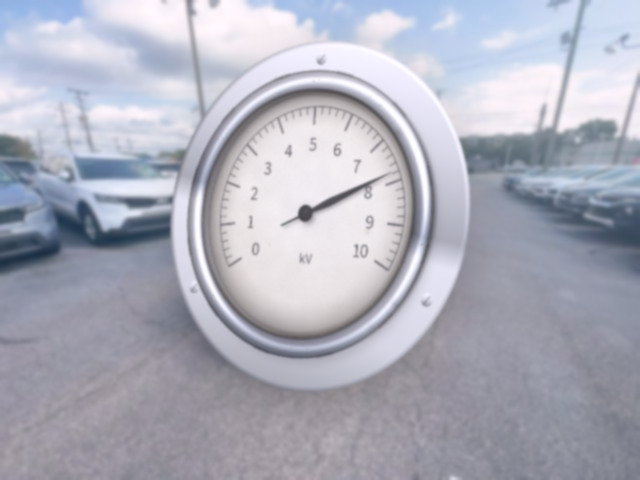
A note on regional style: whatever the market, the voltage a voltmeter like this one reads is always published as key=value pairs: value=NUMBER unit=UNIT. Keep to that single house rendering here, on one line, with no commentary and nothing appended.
value=7.8 unit=kV
